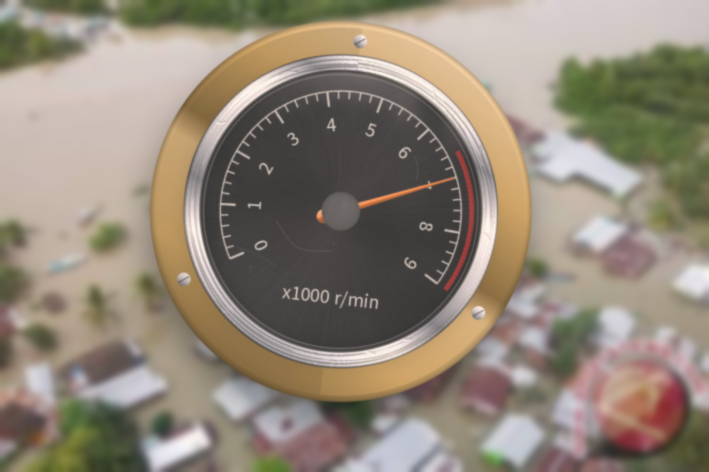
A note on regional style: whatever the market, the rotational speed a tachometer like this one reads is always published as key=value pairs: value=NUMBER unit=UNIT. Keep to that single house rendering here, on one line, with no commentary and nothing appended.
value=7000 unit=rpm
